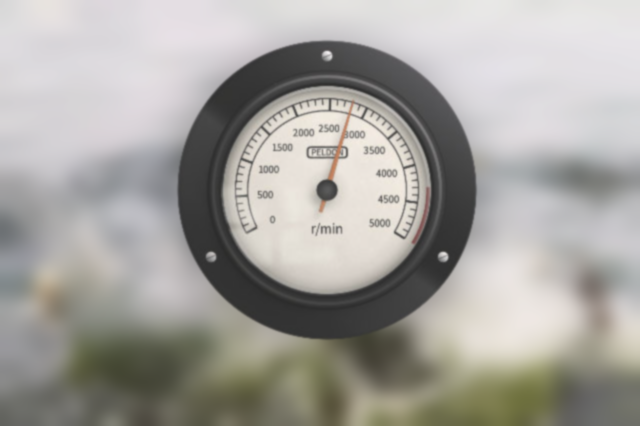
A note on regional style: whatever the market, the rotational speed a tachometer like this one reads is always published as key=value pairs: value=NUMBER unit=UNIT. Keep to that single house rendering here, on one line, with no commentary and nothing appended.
value=2800 unit=rpm
